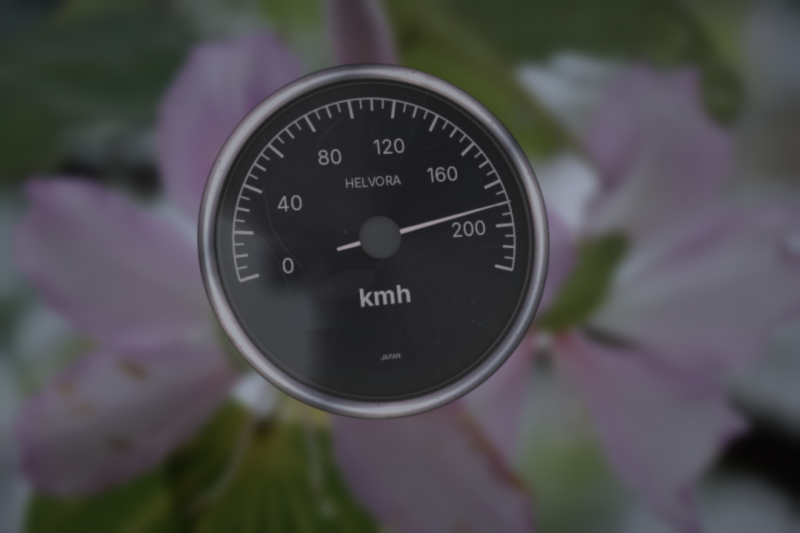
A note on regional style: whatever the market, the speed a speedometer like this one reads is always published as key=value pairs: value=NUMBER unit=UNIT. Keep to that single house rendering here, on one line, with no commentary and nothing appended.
value=190 unit=km/h
